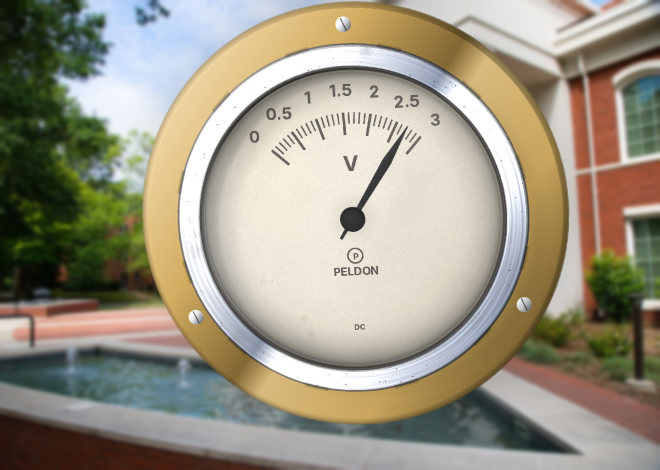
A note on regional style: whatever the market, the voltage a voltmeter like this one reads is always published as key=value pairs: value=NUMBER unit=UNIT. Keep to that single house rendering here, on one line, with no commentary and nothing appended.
value=2.7 unit=V
